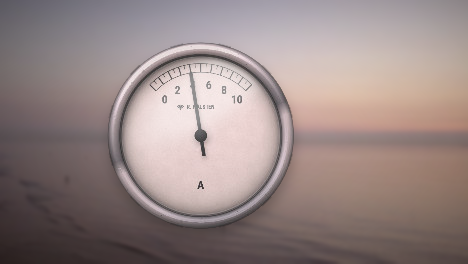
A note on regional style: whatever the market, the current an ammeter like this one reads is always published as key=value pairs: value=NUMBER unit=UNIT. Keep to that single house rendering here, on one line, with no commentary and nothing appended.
value=4 unit=A
